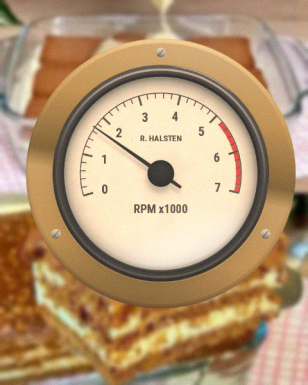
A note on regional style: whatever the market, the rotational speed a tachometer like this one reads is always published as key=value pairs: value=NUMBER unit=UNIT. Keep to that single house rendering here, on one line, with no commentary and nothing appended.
value=1700 unit=rpm
